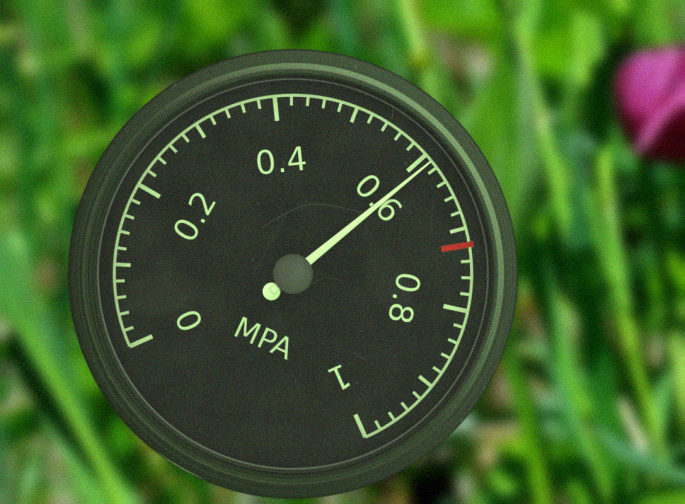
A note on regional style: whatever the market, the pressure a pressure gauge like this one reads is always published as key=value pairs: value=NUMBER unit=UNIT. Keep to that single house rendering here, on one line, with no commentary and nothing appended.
value=0.61 unit=MPa
